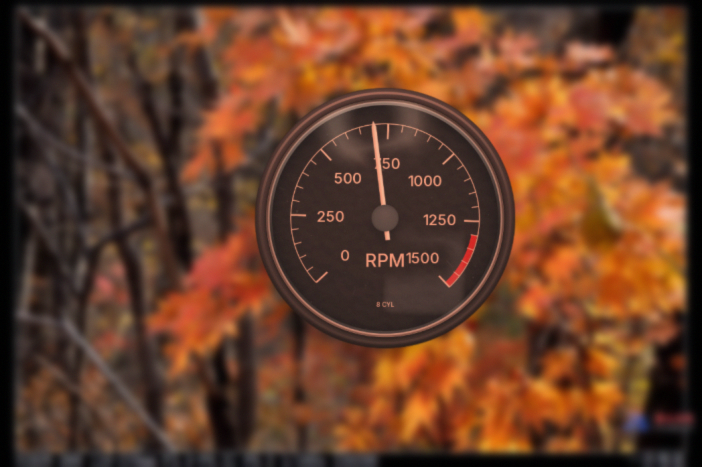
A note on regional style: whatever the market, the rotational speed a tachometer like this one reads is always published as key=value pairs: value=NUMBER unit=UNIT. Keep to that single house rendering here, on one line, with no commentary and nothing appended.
value=700 unit=rpm
